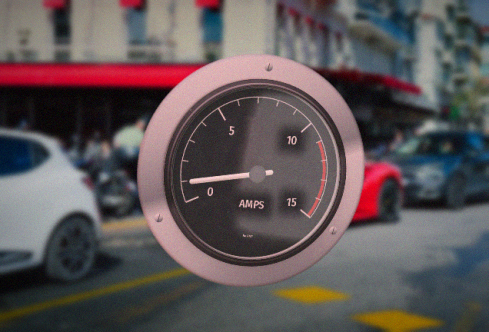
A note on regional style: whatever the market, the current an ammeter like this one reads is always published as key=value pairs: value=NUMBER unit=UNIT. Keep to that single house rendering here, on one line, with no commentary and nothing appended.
value=1 unit=A
